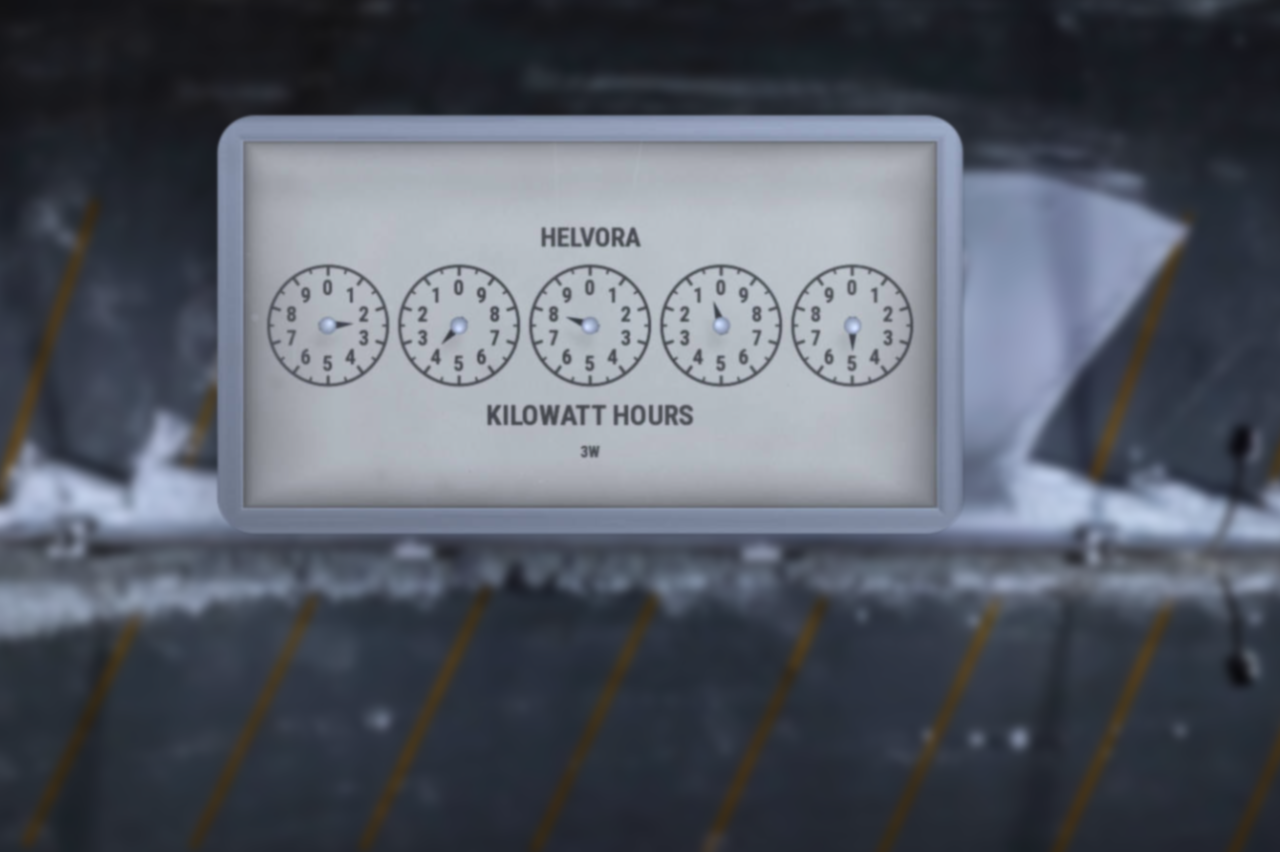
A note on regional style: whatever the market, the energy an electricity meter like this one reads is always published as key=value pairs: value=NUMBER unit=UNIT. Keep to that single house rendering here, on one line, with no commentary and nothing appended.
value=23805 unit=kWh
